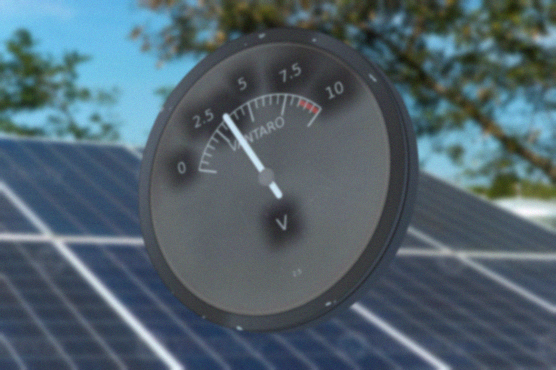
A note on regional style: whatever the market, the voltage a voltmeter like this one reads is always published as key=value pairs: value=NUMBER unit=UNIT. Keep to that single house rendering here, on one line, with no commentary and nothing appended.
value=3.5 unit=V
